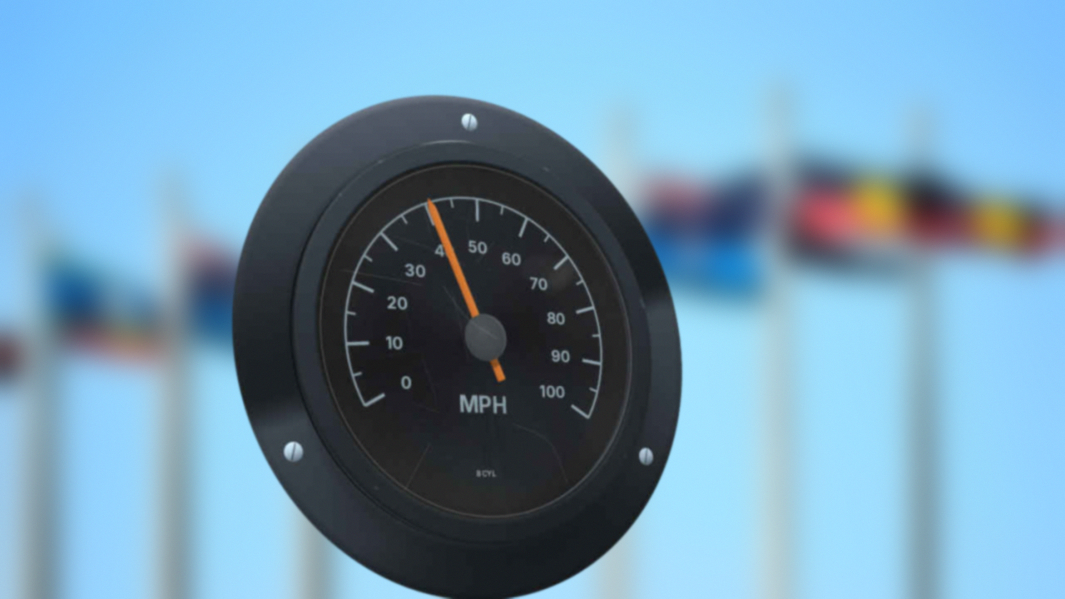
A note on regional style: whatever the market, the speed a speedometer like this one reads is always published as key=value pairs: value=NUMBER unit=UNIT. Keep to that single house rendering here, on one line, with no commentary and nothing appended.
value=40 unit=mph
